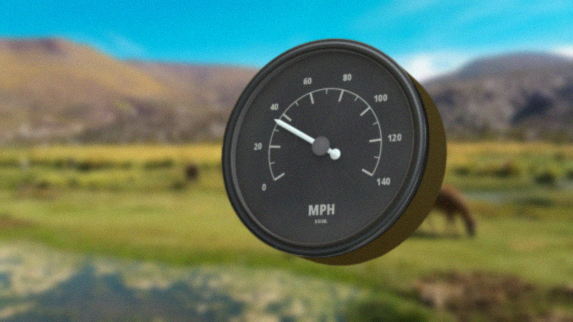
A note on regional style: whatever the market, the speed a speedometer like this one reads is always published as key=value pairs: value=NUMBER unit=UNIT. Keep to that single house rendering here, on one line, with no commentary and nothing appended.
value=35 unit=mph
